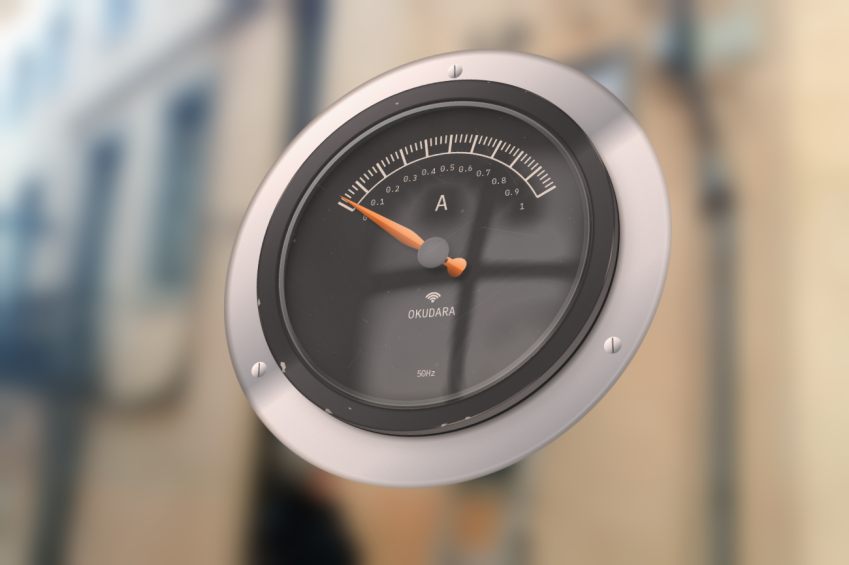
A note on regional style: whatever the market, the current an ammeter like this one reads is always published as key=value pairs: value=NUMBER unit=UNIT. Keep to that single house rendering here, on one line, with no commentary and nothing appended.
value=0.02 unit=A
